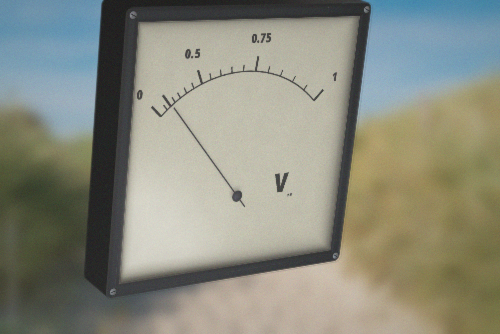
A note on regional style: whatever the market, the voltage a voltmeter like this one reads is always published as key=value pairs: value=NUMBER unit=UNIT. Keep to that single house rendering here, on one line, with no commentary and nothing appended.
value=0.25 unit=V
